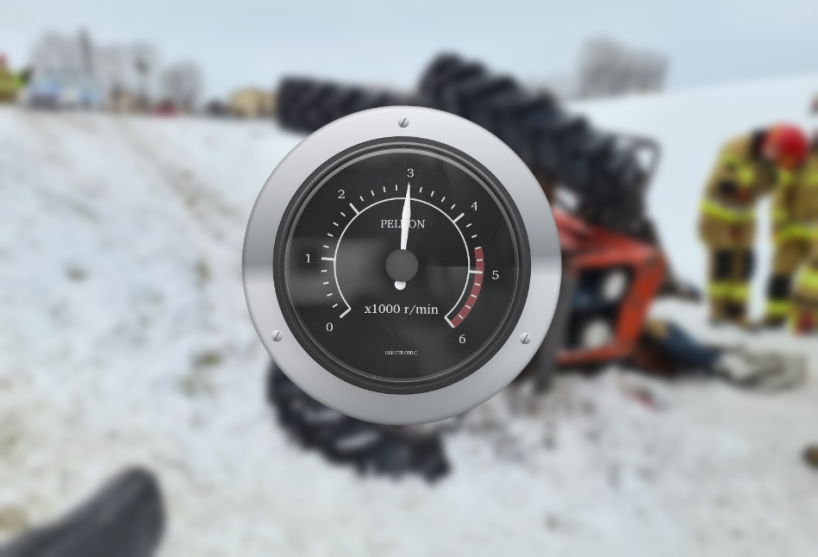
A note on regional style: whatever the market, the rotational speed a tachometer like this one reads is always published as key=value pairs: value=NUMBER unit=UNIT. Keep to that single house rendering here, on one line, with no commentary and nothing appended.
value=3000 unit=rpm
